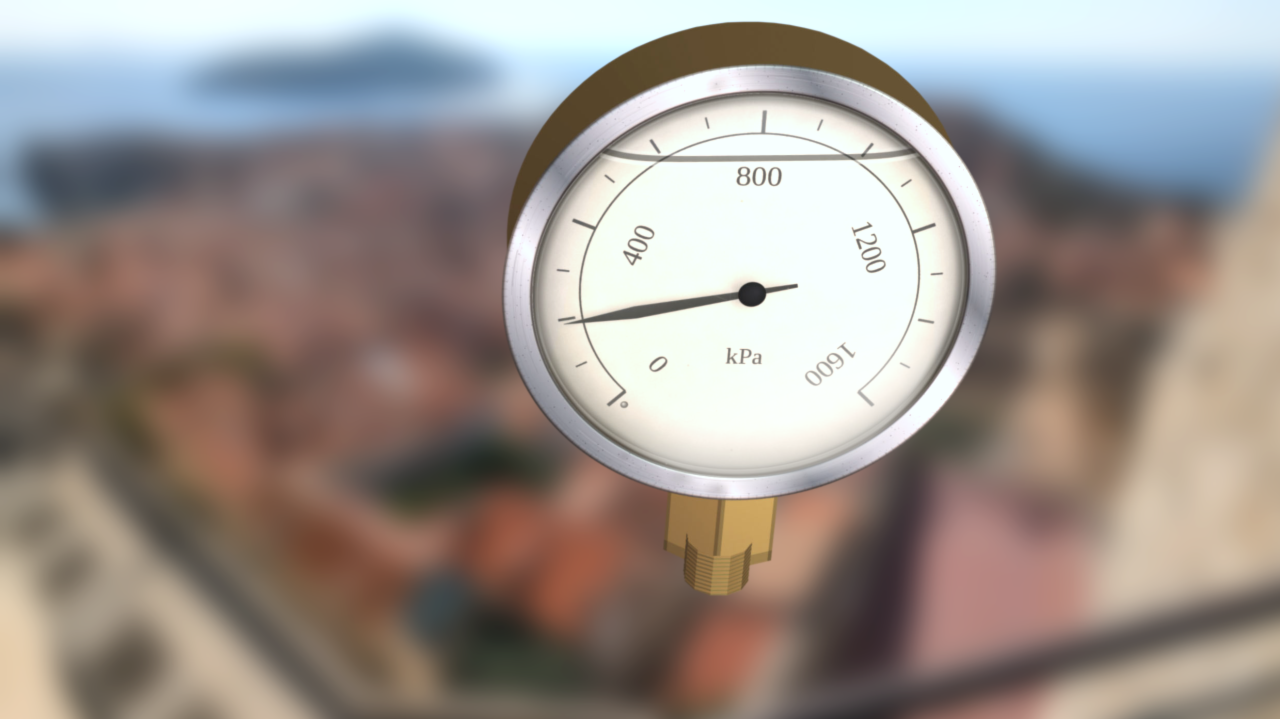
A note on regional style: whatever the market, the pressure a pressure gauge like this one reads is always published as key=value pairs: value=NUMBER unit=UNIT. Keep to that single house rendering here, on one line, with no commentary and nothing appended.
value=200 unit=kPa
